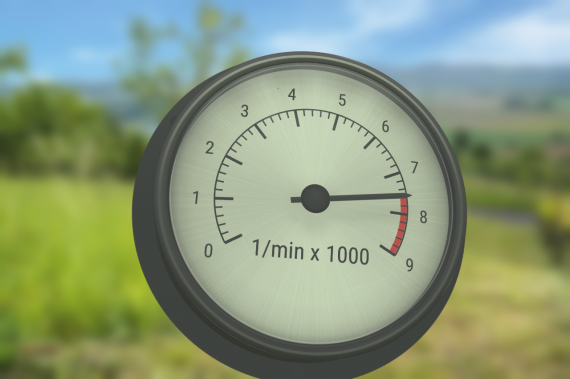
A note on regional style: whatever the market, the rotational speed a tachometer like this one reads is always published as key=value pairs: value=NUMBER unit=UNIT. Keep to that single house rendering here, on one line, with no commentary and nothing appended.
value=7600 unit=rpm
